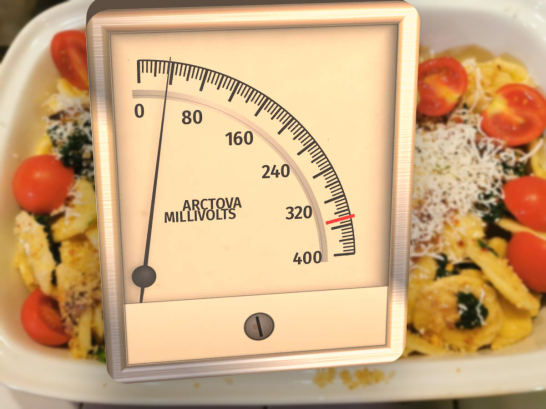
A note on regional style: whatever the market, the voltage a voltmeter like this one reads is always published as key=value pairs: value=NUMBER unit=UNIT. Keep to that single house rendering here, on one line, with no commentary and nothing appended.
value=35 unit=mV
